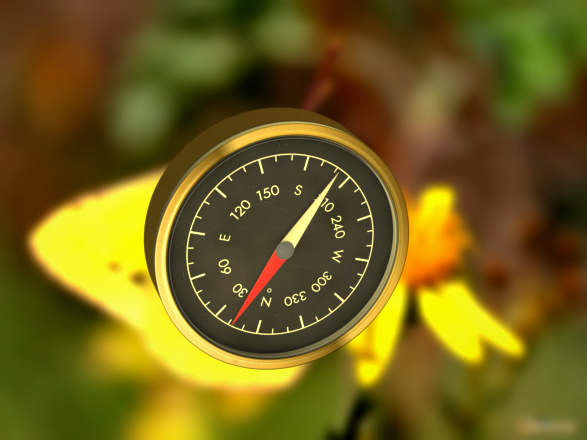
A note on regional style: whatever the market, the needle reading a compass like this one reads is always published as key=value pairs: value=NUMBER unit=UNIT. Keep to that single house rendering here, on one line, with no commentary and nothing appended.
value=20 unit=°
